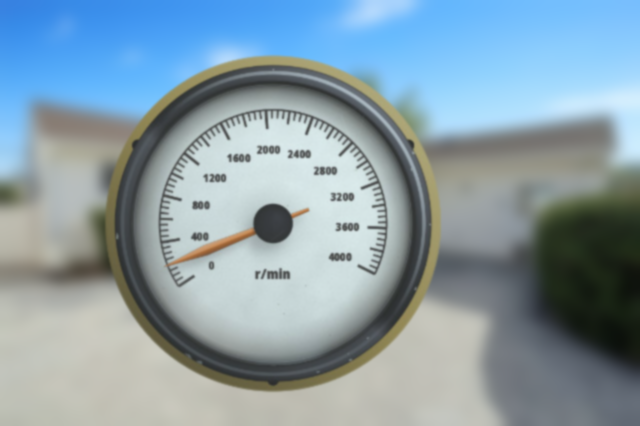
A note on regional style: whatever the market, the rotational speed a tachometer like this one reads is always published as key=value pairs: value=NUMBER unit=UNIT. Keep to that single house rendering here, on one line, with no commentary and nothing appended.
value=200 unit=rpm
